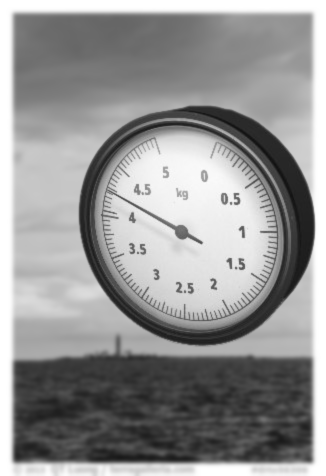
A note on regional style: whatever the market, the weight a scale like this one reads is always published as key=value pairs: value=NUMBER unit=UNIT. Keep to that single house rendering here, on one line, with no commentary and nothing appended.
value=4.25 unit=kg
